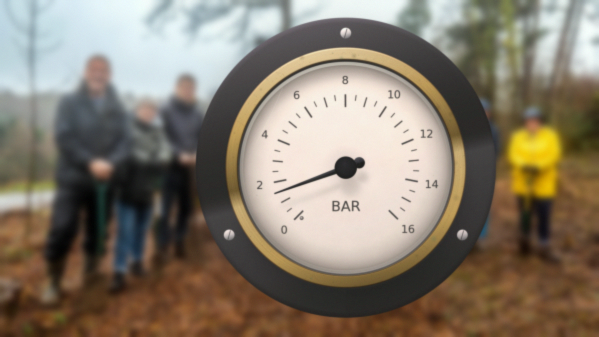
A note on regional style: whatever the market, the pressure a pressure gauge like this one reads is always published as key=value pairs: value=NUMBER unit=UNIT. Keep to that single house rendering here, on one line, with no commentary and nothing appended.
value=1.5 unit=bar
